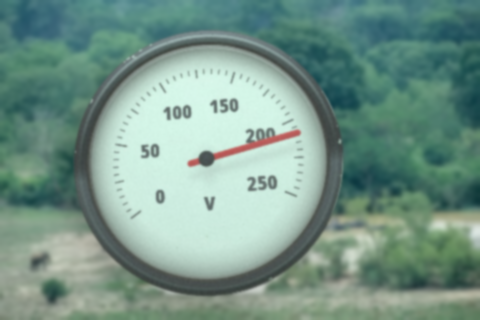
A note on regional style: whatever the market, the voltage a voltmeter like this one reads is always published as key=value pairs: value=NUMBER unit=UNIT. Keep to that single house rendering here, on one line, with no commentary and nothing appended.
value=210 unit=V
